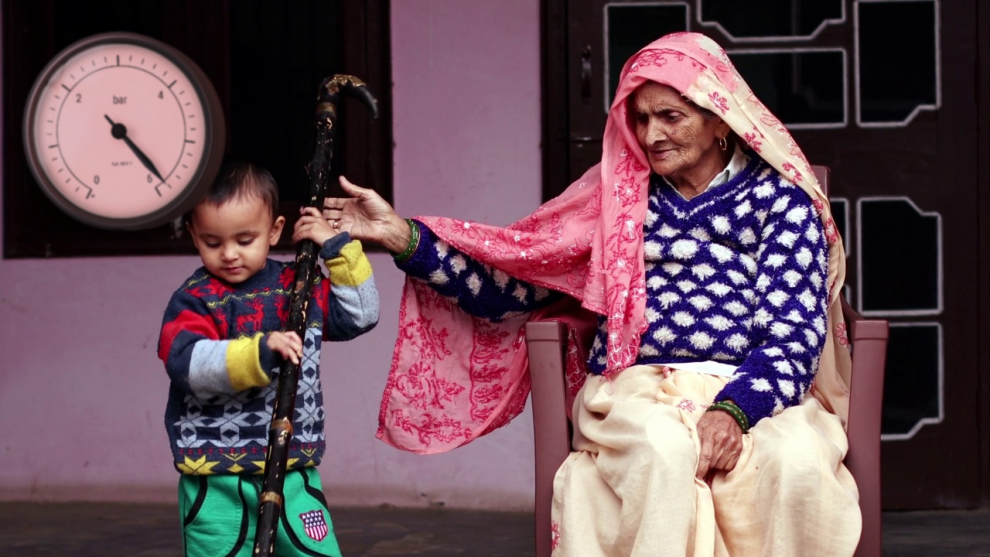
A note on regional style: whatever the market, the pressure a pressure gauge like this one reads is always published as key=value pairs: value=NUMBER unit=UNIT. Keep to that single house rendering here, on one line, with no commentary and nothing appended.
value=5.8 unit=bar
